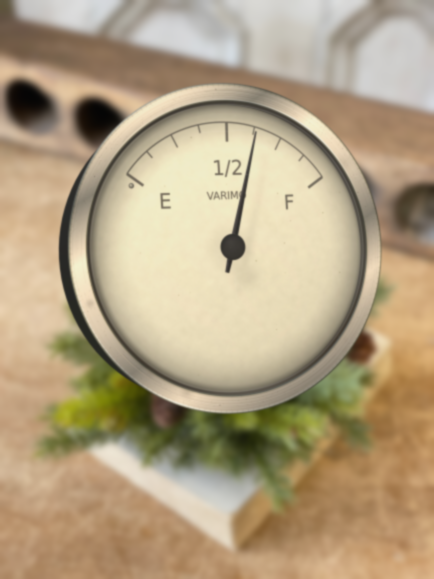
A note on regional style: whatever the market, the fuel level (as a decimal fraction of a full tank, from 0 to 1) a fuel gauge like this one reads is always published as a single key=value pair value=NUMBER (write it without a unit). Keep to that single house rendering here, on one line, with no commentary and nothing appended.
value=0.625
